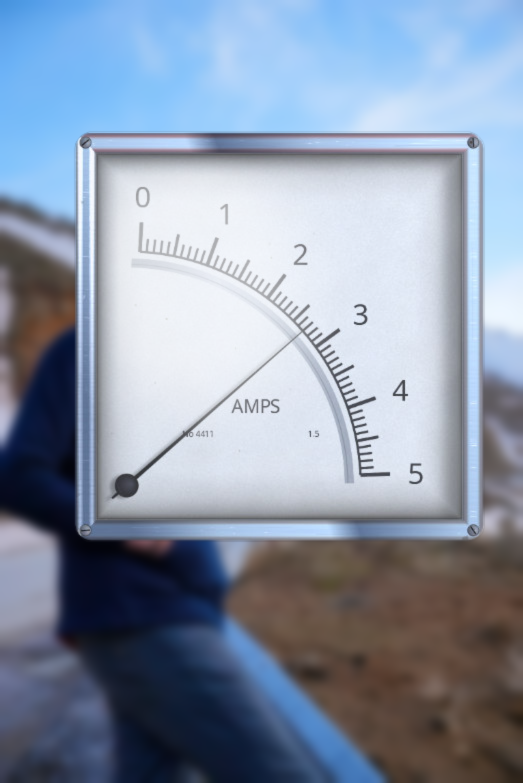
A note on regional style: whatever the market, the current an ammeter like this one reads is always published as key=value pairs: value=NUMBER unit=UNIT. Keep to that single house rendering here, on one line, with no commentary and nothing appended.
value=2.7 unit=A
